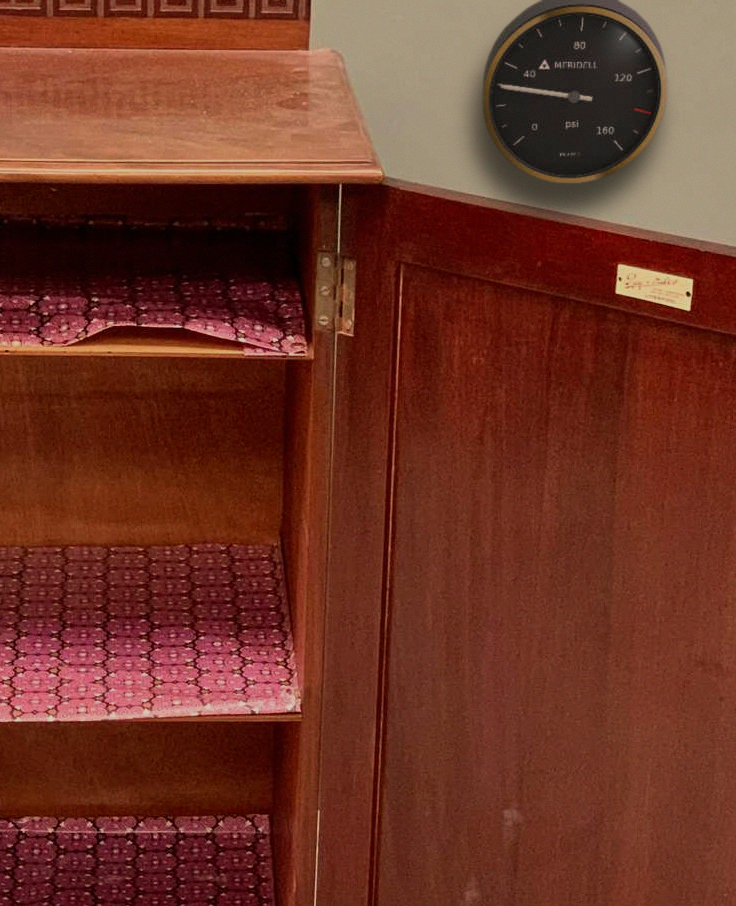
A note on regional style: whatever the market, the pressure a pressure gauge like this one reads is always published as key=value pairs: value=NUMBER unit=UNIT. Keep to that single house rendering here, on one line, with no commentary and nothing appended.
value=30 unit=psi
